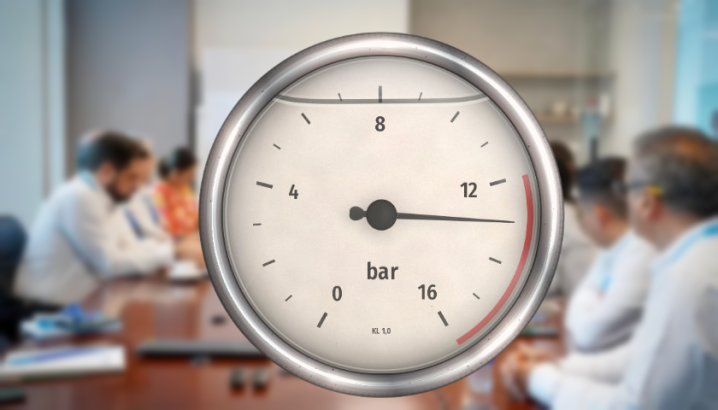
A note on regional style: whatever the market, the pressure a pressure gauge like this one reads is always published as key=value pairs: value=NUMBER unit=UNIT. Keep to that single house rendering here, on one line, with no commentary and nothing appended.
value=13 unit=bar
